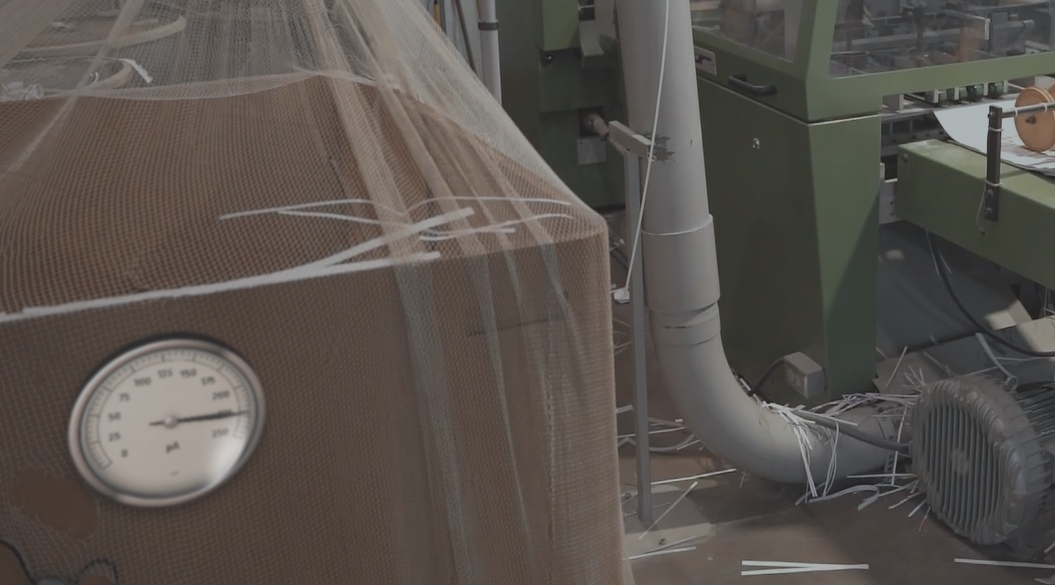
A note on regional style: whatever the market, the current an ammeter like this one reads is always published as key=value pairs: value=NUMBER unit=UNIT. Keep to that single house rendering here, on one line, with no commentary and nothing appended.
value=225 unit=µA
